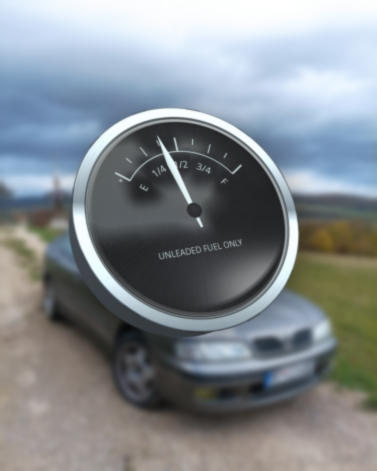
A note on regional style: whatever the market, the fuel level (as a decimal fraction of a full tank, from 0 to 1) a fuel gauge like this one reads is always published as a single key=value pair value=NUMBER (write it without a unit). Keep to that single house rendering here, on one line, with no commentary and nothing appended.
value=0.375
